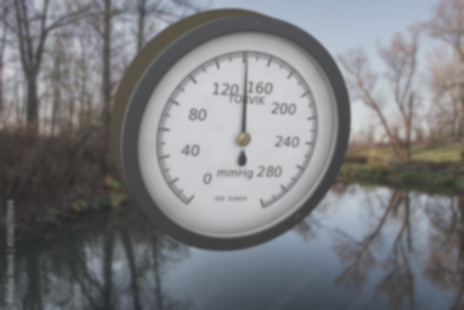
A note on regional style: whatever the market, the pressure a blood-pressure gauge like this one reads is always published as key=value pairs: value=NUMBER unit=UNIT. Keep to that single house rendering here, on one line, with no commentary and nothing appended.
value=140 unit=mmHg
